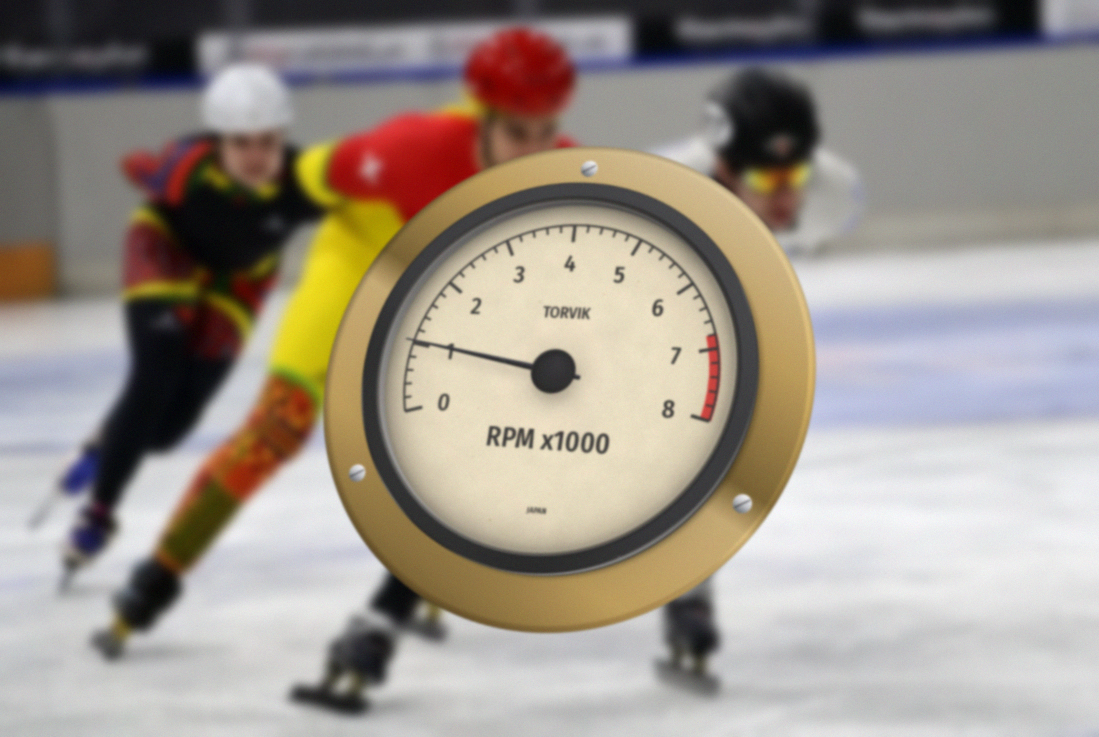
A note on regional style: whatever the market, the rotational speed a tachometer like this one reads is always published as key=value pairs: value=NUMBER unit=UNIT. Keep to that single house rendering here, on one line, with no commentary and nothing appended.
value=1000 unit=rpm
